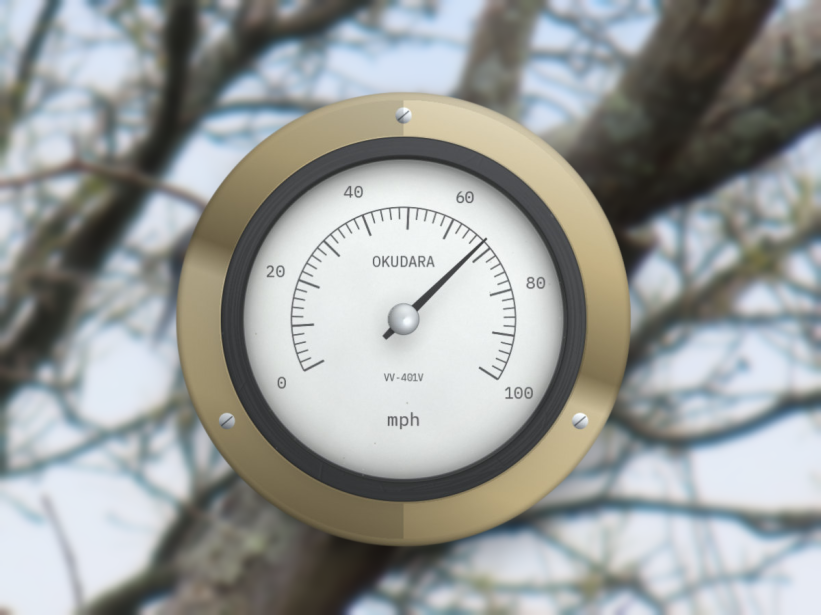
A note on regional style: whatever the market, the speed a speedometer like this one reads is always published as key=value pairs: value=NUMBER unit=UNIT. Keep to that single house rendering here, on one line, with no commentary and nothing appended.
value=68 unit=mph
